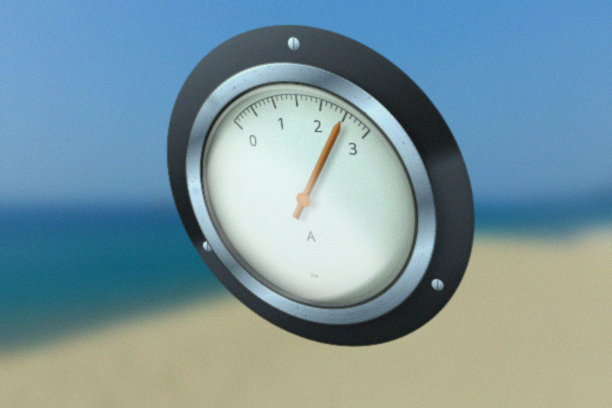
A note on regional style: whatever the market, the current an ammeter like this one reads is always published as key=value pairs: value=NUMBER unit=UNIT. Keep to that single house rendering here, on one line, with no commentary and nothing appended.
value=2.5 unit=A
